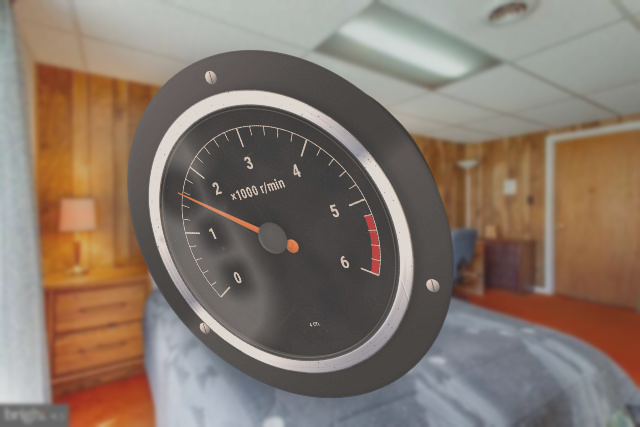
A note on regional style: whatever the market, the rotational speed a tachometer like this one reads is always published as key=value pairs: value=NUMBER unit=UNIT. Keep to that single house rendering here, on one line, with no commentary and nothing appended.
value=1600 unit=rpm
